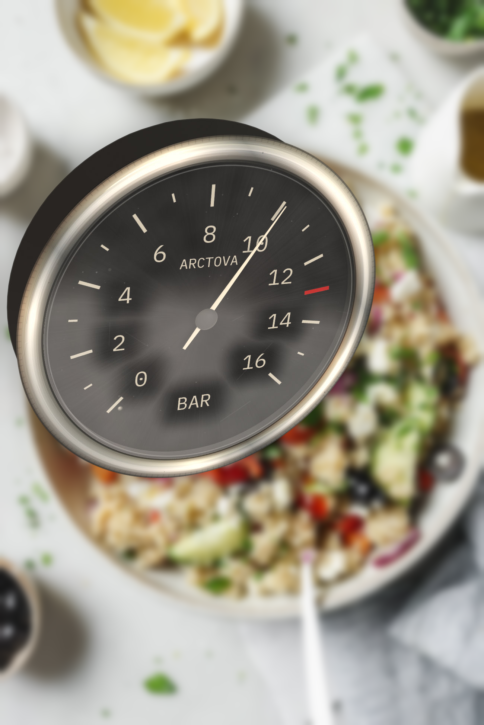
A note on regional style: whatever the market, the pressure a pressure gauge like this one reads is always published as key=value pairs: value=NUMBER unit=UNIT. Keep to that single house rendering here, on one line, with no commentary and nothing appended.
value=10 unit=bar
